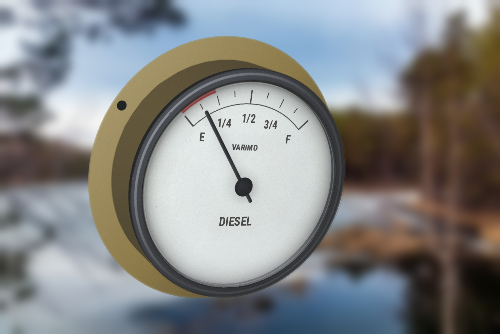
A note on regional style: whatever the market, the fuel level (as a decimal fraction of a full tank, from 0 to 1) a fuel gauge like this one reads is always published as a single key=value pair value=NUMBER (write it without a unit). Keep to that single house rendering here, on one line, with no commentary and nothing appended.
value=0.125
